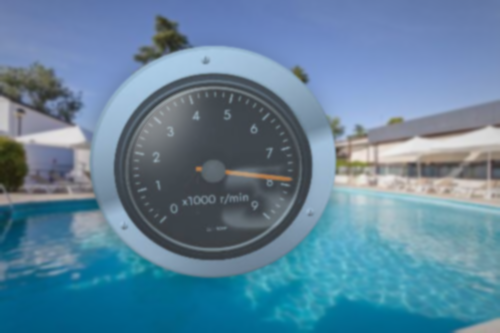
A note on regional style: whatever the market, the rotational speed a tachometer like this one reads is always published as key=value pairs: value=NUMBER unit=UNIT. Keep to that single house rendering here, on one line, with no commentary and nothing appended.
value=7800 unit=rpm
